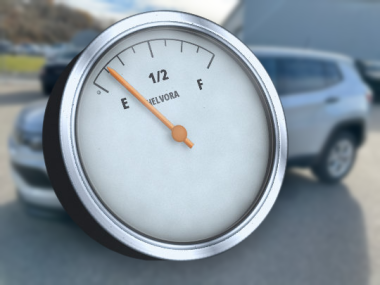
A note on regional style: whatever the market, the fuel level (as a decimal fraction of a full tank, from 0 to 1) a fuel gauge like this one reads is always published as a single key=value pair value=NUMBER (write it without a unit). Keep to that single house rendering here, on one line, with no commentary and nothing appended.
value=0.125
